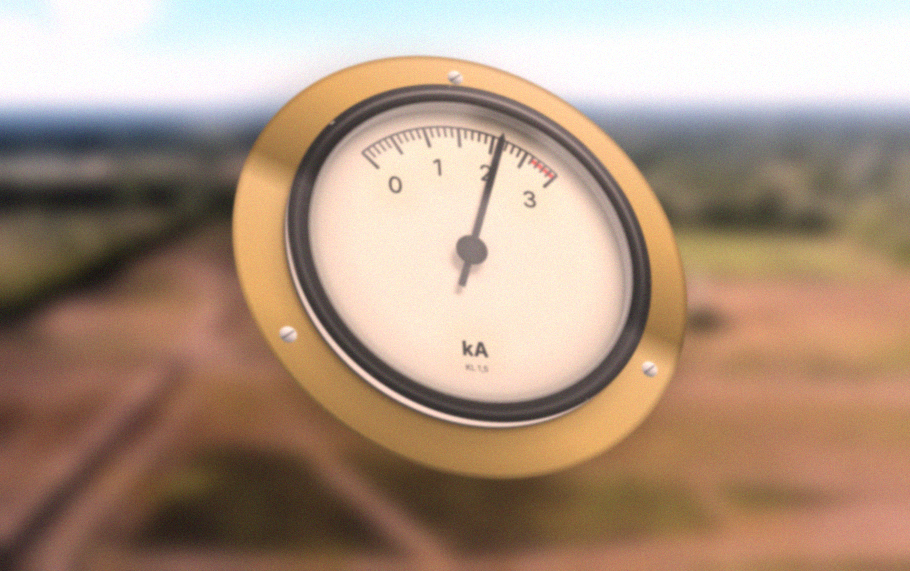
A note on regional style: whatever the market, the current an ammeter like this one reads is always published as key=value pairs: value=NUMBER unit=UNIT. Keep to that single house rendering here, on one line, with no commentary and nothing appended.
value=2.1 unit=kA
